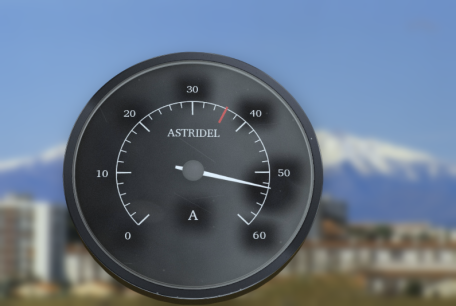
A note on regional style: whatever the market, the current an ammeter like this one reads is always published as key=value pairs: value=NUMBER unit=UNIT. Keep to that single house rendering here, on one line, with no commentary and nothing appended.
value=53 unit=A
